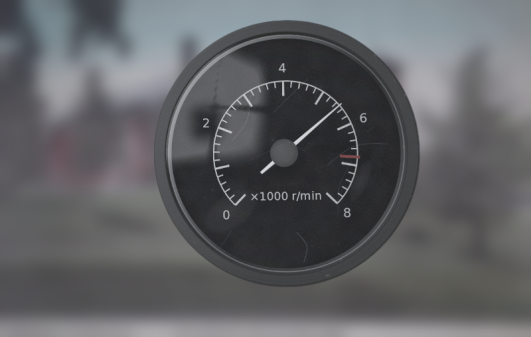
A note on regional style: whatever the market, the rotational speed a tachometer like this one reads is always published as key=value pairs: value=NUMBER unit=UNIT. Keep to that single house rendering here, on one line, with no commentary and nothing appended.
value=5500 unit=rpm
